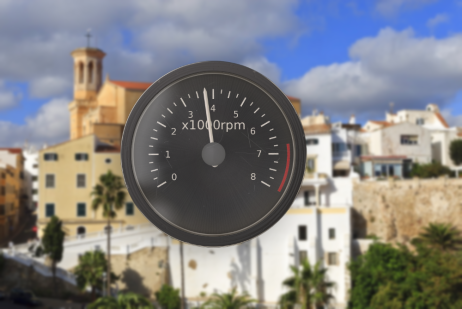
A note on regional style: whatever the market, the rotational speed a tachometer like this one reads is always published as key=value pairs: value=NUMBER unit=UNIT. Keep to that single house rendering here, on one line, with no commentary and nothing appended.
value=3750 unit=rpm
